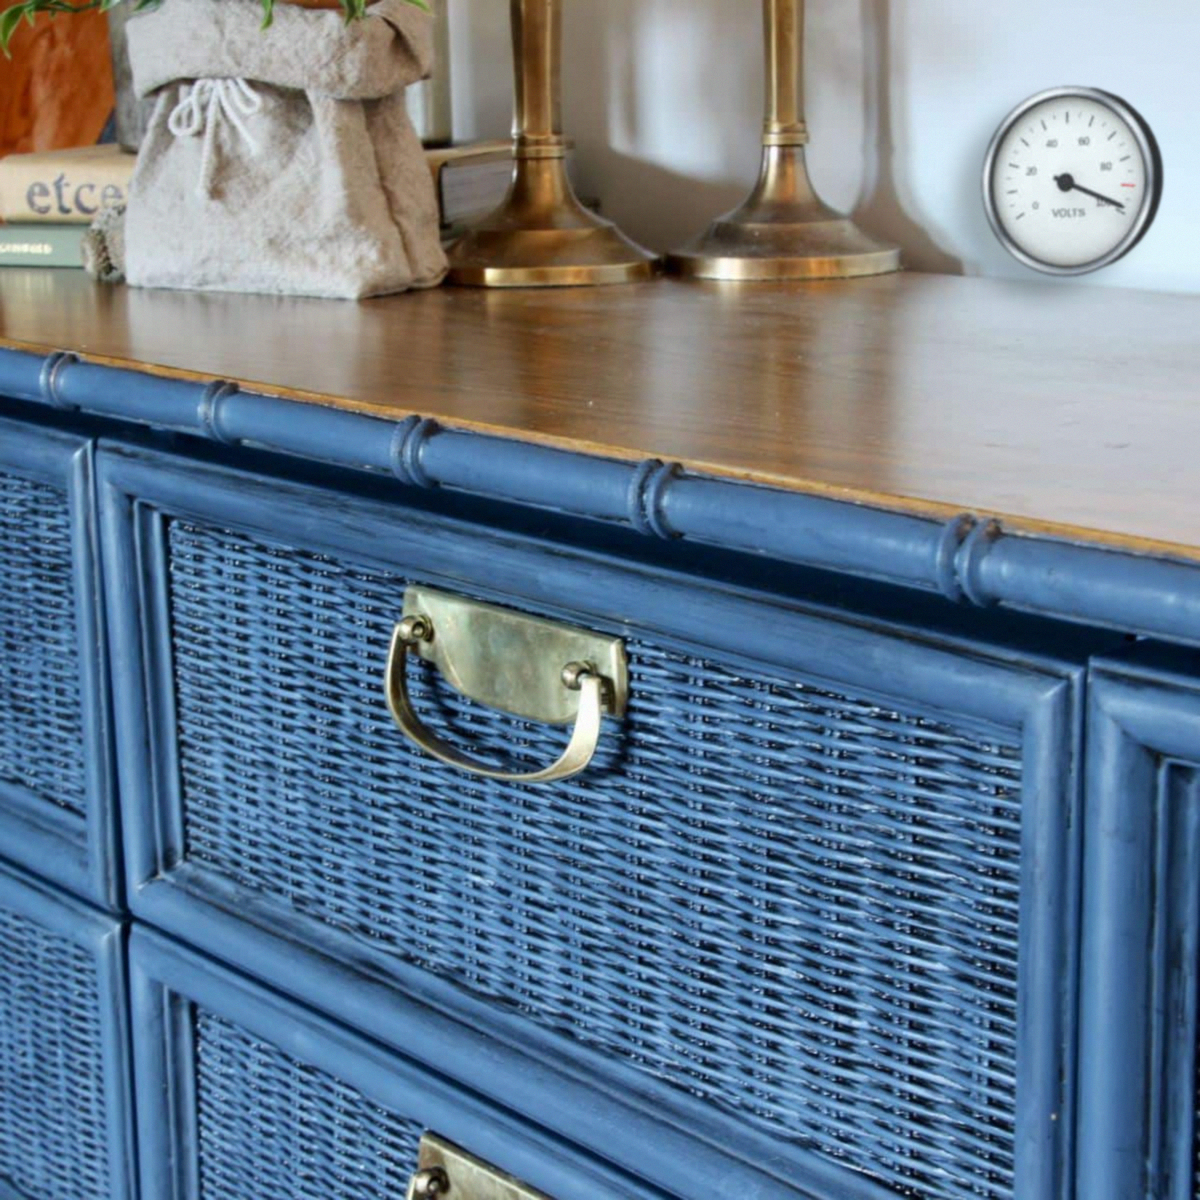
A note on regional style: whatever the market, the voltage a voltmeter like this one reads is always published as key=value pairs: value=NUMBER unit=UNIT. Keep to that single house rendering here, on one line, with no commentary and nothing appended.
value=97.5 unit=V
